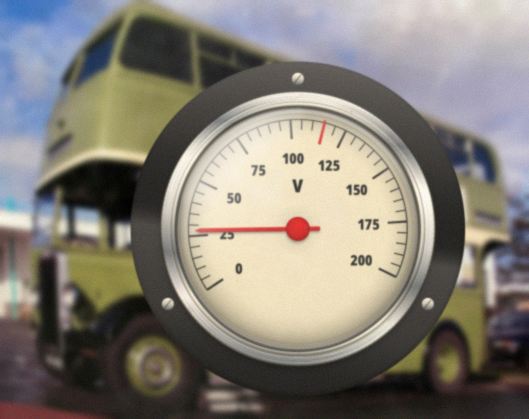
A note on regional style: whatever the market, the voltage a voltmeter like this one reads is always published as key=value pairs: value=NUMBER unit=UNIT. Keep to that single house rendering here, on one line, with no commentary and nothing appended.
value=27.5 unit=V
